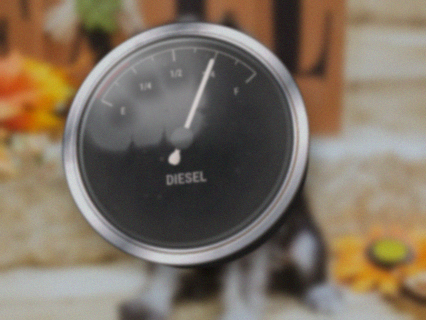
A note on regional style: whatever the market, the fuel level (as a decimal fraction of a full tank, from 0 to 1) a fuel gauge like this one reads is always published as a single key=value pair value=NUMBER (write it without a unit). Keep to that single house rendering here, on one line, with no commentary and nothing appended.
value=0.75
